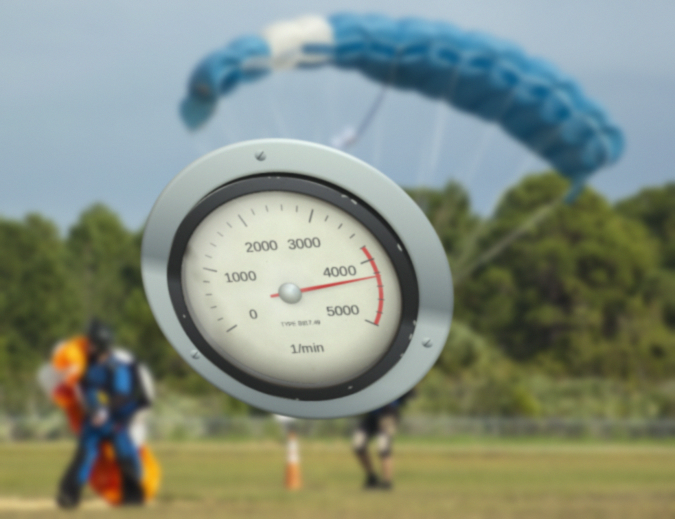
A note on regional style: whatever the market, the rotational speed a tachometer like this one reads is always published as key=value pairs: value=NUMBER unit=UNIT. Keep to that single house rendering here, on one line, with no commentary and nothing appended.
value=4200 unit=rpm
